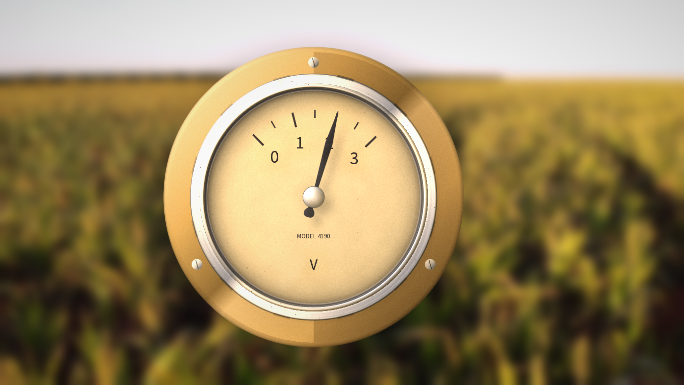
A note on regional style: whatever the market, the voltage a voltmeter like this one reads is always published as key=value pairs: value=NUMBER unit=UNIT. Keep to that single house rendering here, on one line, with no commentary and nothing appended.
value=2 unit=V
